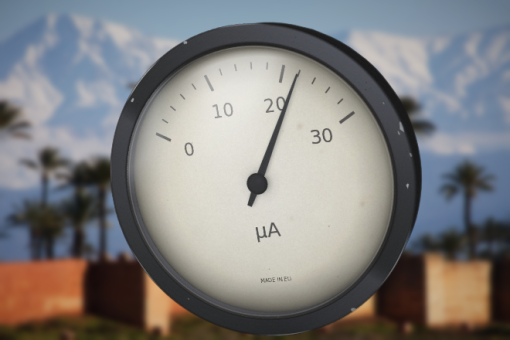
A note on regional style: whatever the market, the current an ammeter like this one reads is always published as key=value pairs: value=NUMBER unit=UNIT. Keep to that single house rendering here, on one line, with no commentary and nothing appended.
value=22 unit=µA
